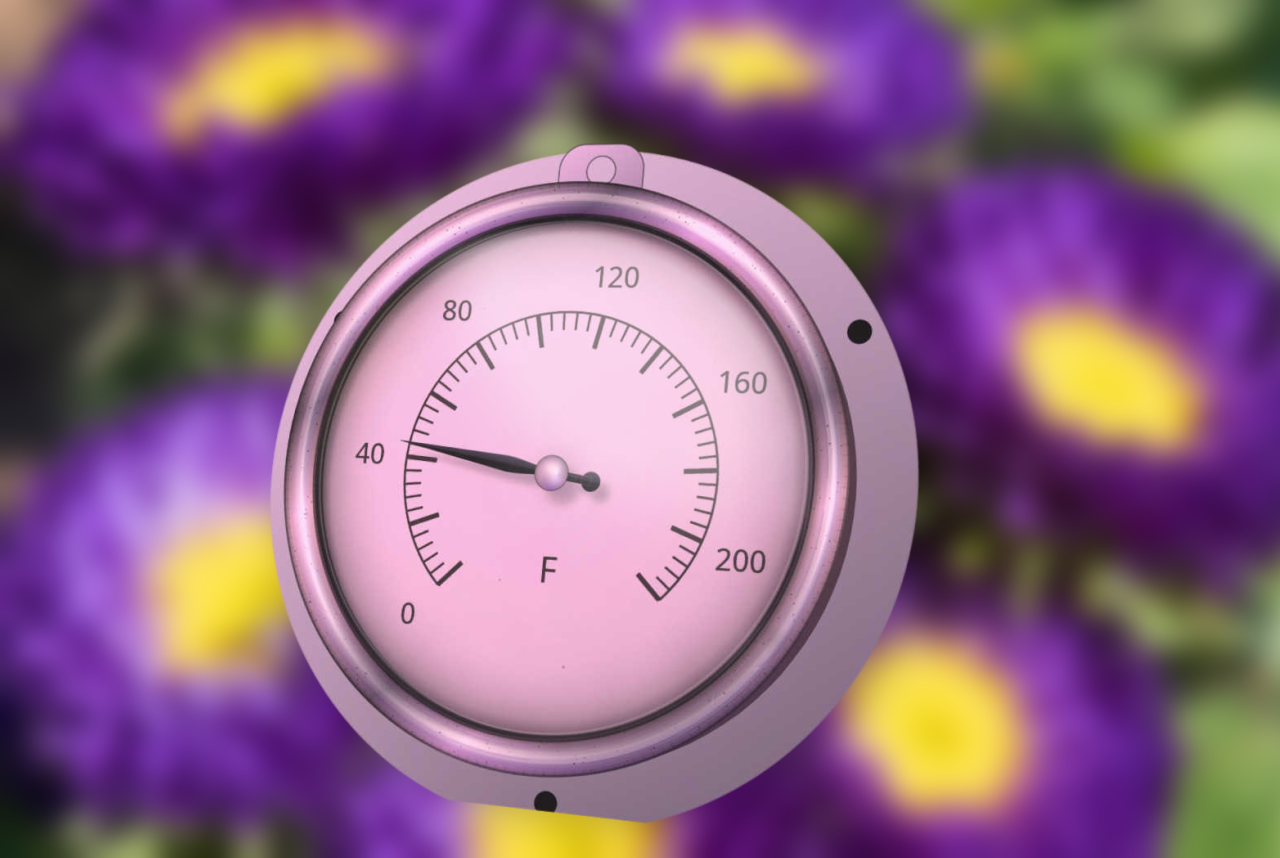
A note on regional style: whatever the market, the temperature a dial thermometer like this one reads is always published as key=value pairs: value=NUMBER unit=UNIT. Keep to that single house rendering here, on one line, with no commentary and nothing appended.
value=44 unit=°F
